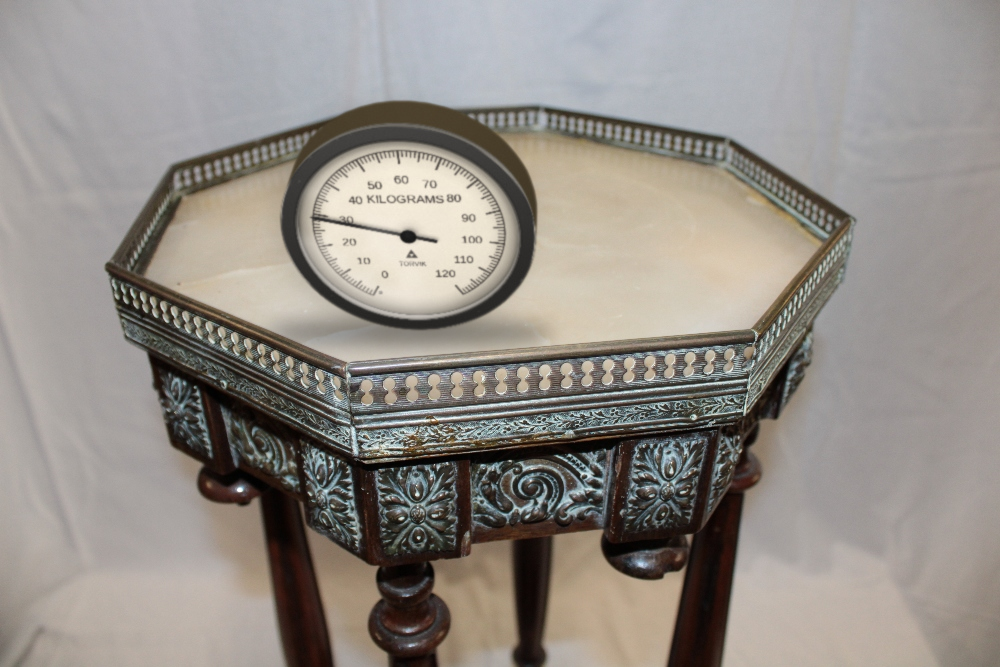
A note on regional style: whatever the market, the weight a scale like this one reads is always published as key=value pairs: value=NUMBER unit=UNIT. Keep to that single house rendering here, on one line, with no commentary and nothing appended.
value=30 unit=kg
